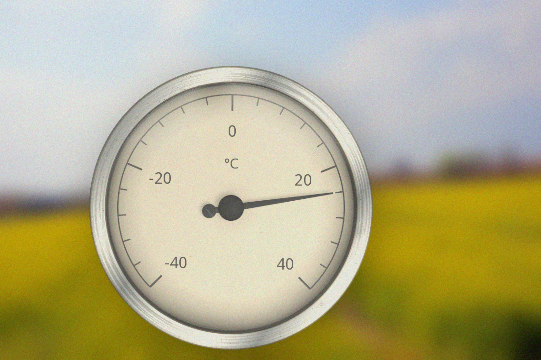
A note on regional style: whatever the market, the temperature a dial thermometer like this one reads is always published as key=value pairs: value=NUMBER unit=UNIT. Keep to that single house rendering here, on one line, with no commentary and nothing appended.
value=24 unit=°C
